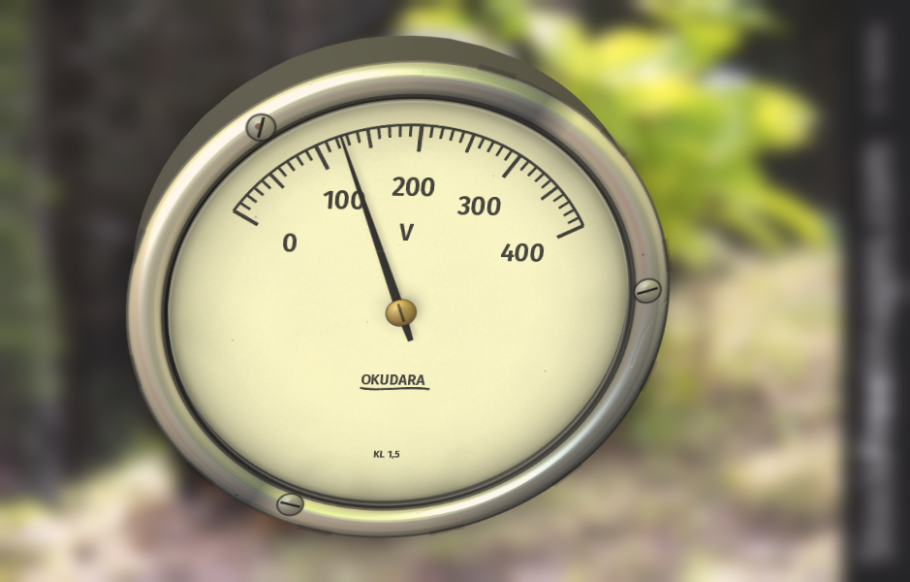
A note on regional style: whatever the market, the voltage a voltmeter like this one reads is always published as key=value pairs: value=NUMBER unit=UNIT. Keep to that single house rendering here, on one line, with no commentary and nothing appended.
value=125 unit=V
